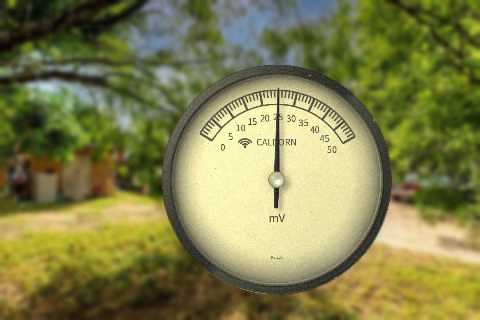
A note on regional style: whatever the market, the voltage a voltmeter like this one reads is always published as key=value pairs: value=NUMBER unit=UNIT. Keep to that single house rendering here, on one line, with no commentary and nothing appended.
value=25 unit=mV
